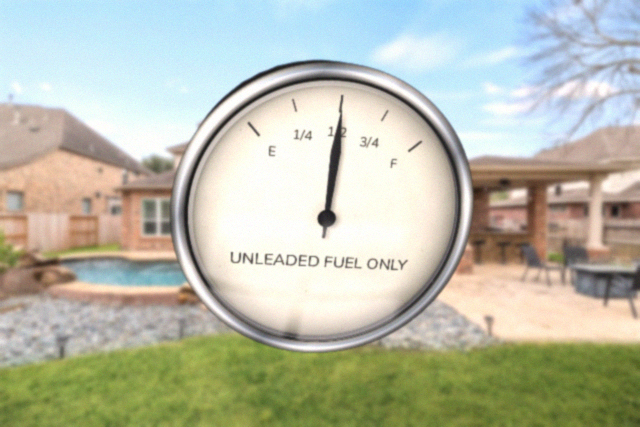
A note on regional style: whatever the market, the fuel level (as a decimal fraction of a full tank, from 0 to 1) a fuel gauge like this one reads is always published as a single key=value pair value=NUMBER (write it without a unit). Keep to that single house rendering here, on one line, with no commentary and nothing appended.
value=0.5
